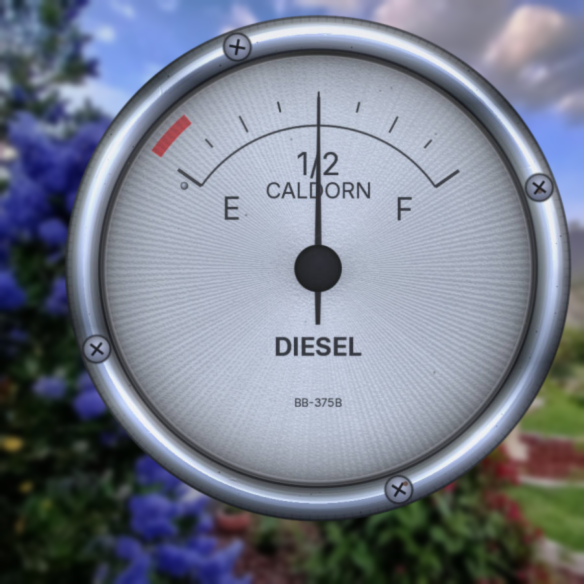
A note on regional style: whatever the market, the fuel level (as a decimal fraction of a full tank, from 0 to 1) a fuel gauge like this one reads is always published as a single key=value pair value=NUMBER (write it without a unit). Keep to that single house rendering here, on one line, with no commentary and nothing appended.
value=0.5
